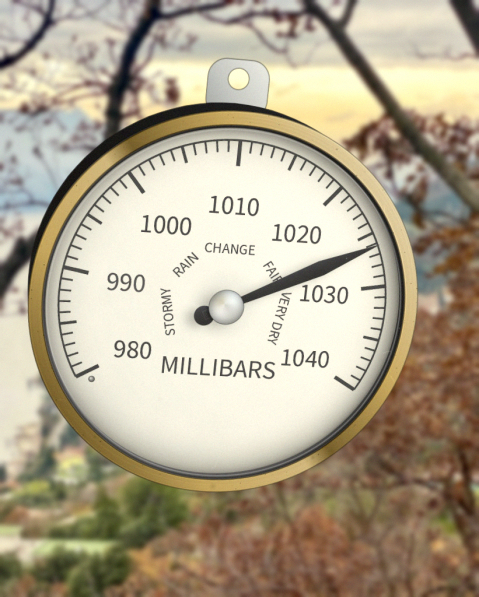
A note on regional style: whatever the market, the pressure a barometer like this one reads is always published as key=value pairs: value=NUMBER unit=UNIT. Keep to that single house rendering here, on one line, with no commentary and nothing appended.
value=1026 unit=mbar
